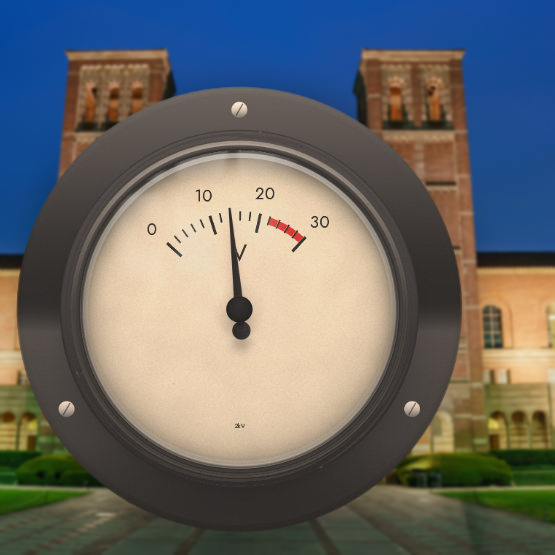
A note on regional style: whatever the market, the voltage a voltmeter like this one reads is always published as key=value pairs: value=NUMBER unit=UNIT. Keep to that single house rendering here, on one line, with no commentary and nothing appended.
value=14 unit=V
